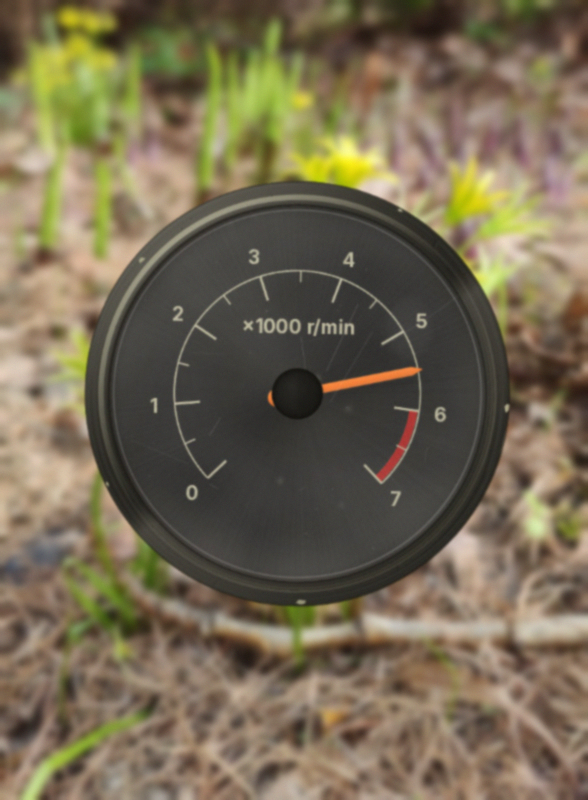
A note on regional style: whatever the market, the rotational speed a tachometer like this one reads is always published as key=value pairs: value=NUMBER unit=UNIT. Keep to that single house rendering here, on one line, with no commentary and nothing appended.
value=5500 unit=rpm
